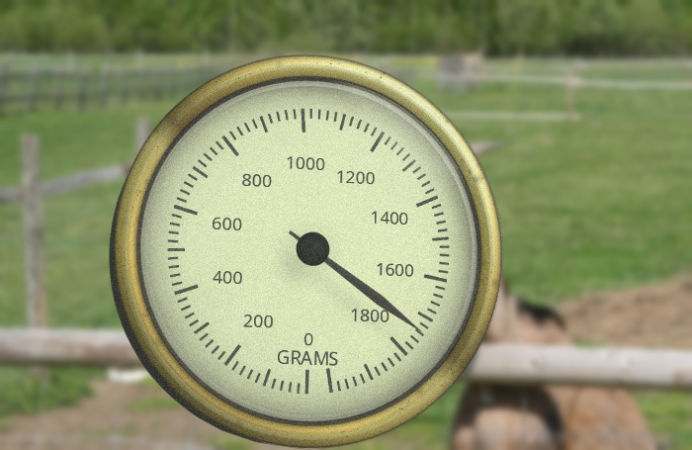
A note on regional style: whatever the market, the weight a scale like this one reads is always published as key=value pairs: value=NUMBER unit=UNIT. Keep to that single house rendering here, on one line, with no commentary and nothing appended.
value=1740 unit=g
